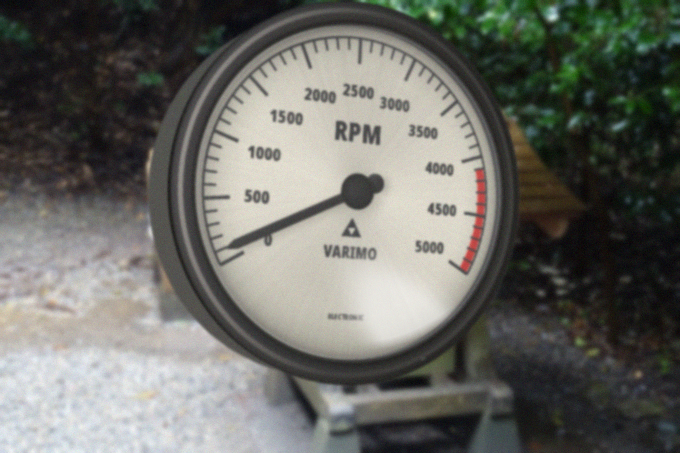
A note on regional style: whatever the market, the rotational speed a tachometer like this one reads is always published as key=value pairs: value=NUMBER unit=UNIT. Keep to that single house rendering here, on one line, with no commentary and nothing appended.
value=100 unit=rpm
